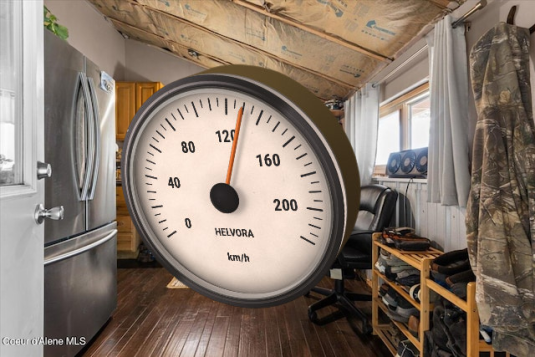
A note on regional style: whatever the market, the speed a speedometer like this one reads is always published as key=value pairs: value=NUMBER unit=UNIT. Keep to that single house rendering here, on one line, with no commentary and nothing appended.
value=130 unit=km/h
